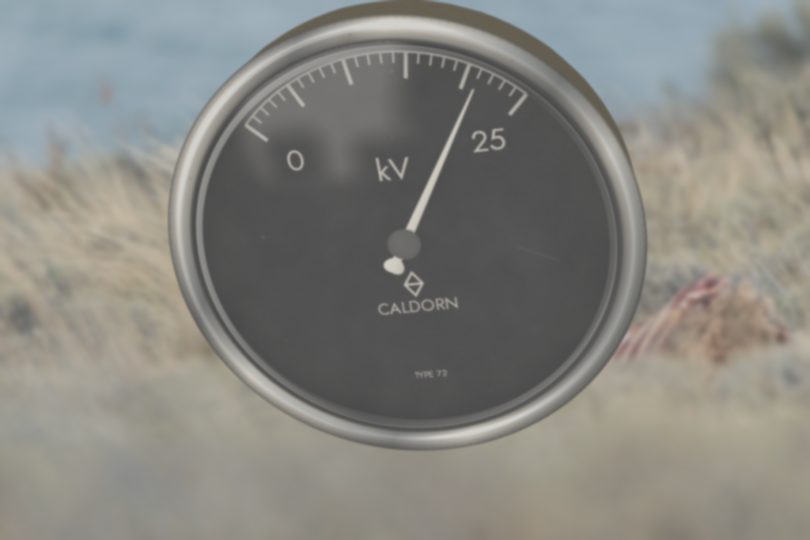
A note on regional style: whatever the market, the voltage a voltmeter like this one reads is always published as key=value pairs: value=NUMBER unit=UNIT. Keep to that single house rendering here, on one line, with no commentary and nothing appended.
value=21 unit=kV
